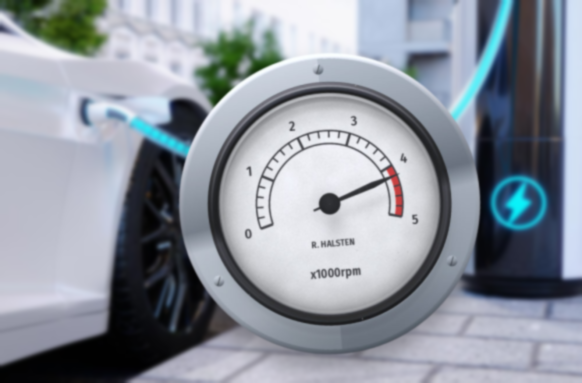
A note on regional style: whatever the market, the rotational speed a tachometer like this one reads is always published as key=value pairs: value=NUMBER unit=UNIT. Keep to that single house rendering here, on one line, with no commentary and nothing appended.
value=4200 unit=rpm
